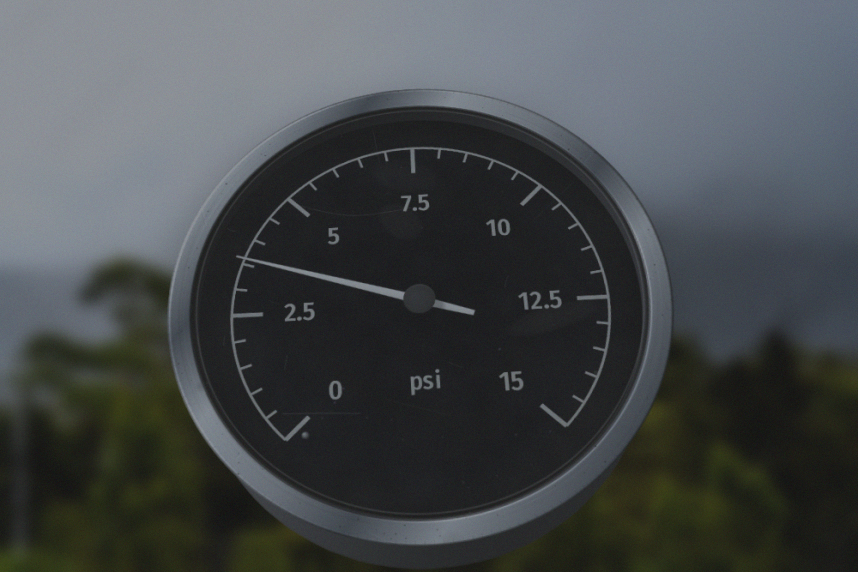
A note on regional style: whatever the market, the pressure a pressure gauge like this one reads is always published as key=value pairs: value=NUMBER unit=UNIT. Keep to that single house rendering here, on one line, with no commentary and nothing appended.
value=3.5 unit=psi
